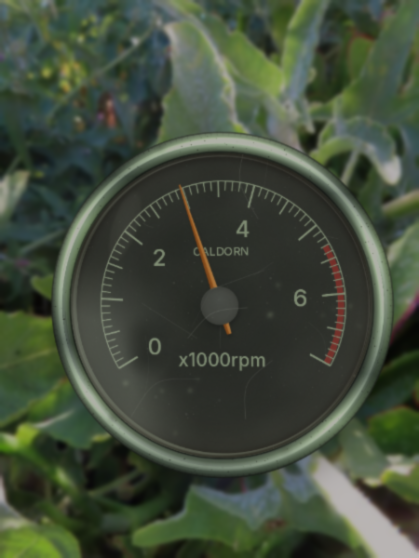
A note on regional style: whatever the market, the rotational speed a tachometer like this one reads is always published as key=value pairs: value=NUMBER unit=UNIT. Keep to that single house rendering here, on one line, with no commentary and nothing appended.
value=3000 unit=rpm
